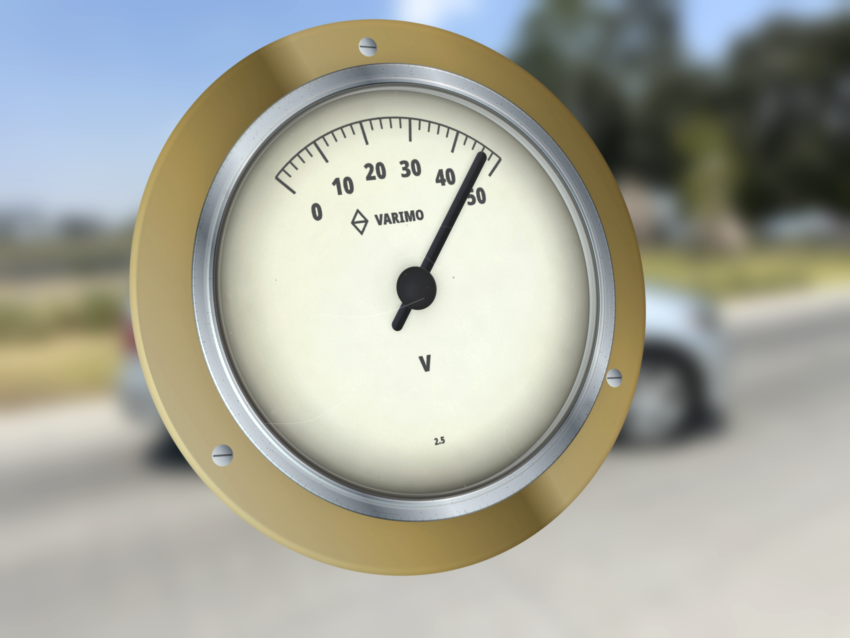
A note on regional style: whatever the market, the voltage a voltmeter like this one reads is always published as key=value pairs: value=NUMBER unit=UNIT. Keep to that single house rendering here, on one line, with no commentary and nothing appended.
value=46 unit=V
